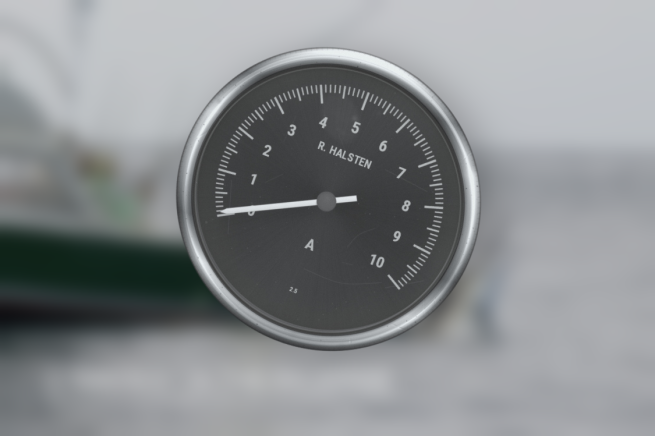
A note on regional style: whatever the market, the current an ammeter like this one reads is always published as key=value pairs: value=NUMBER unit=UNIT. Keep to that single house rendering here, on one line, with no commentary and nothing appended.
value=0.1 unit=A
